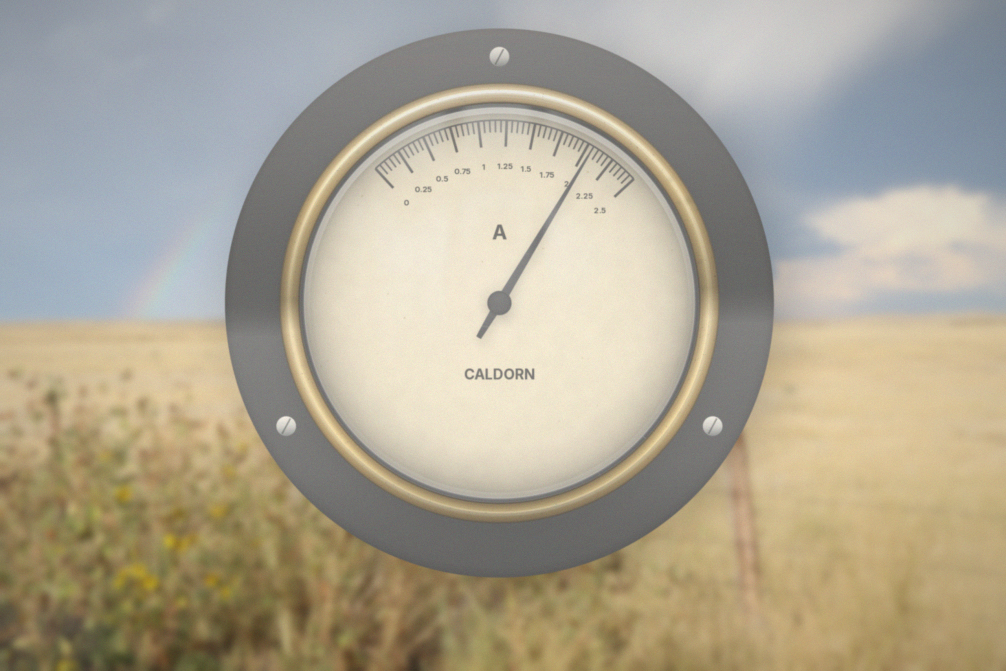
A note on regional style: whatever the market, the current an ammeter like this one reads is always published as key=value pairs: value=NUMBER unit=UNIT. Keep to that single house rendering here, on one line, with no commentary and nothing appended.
value=2.05 unit=A
